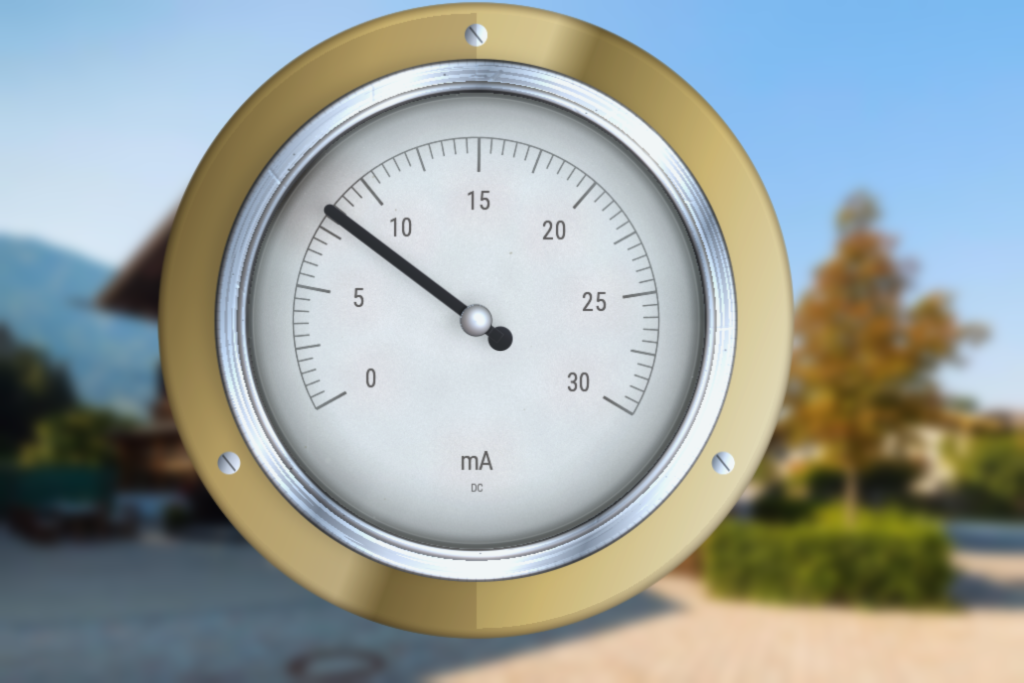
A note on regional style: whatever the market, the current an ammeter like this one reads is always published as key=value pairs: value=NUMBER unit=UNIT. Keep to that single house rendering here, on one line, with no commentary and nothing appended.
value=8.25 unit=mA
